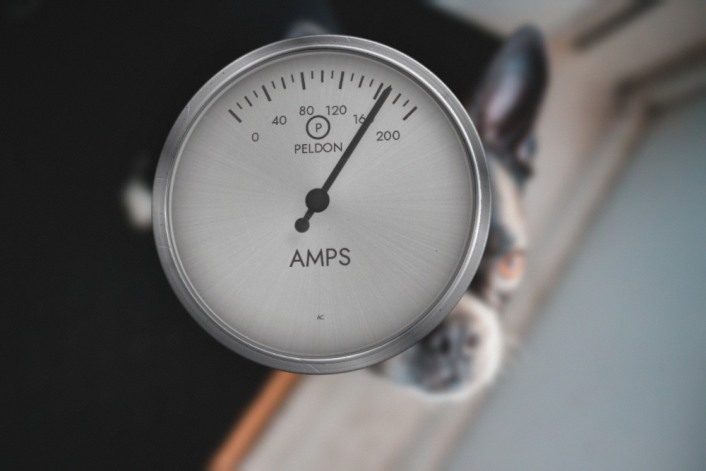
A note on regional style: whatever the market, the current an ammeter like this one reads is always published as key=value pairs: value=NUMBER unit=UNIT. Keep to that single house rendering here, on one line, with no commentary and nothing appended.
value=170 unit=A
